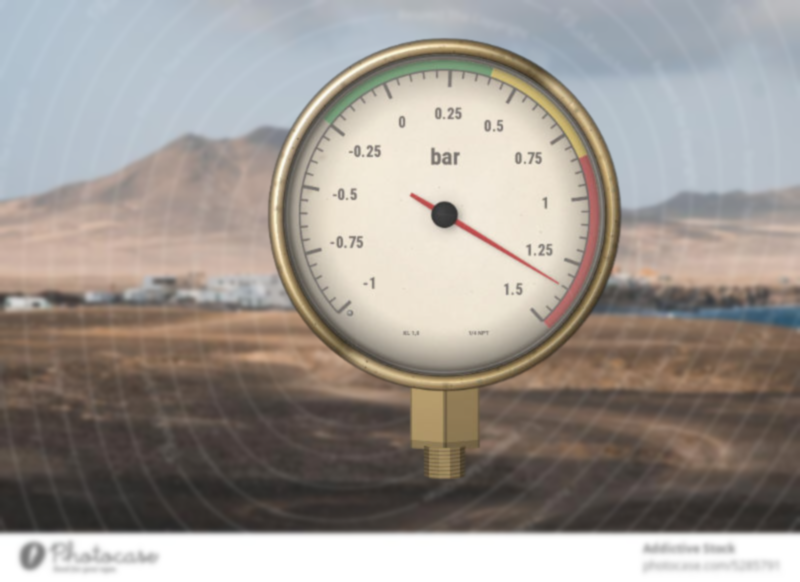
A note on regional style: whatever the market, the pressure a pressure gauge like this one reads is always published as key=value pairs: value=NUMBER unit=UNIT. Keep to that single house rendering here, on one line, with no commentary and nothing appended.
value=1.35 unit=bar
